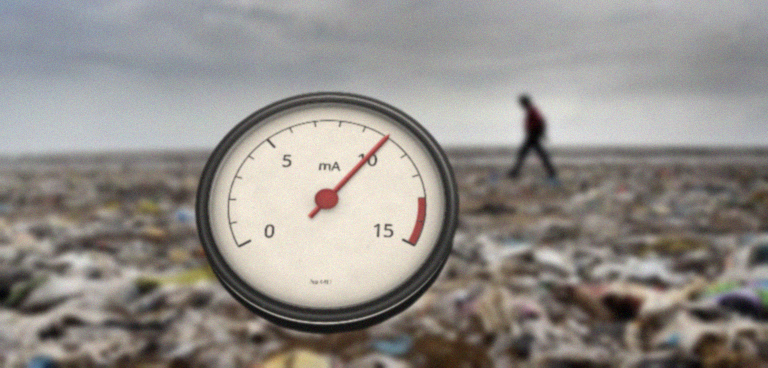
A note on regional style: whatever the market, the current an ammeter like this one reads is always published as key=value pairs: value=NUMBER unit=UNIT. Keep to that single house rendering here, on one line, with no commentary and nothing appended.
value=10 unit=mA
